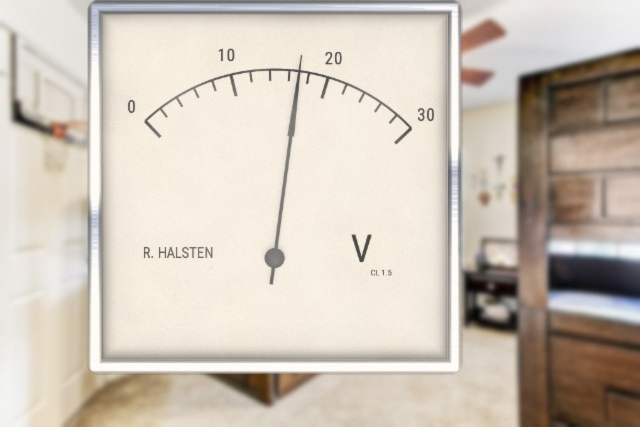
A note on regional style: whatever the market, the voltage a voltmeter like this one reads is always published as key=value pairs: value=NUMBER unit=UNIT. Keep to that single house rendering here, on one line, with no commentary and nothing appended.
value=17 unit=V
